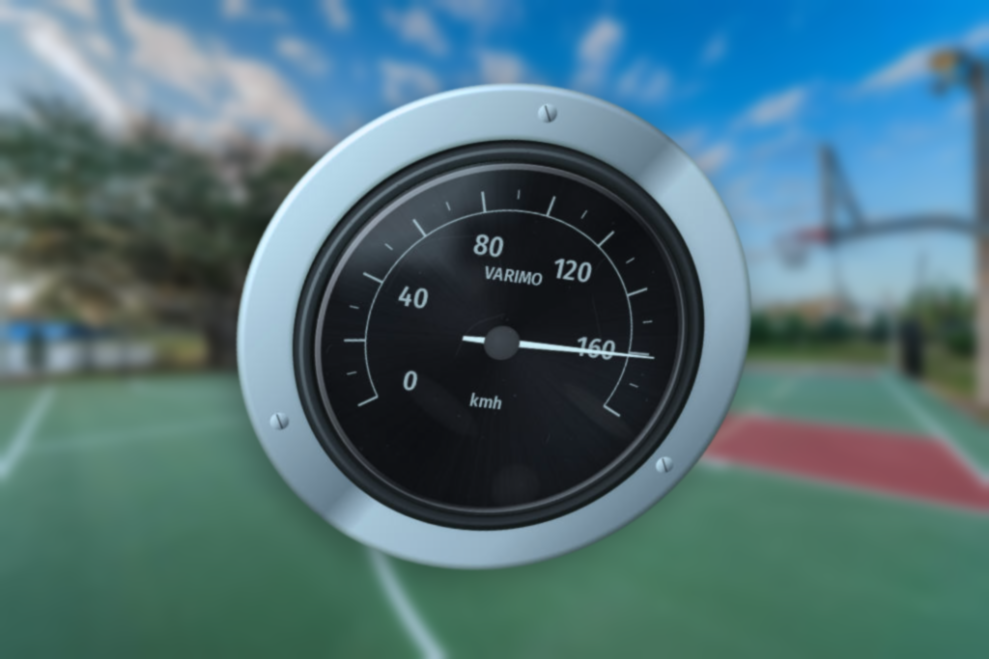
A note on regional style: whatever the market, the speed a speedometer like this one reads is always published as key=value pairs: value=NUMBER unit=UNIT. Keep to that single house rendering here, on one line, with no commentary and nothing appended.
value=160 unit=km/h
